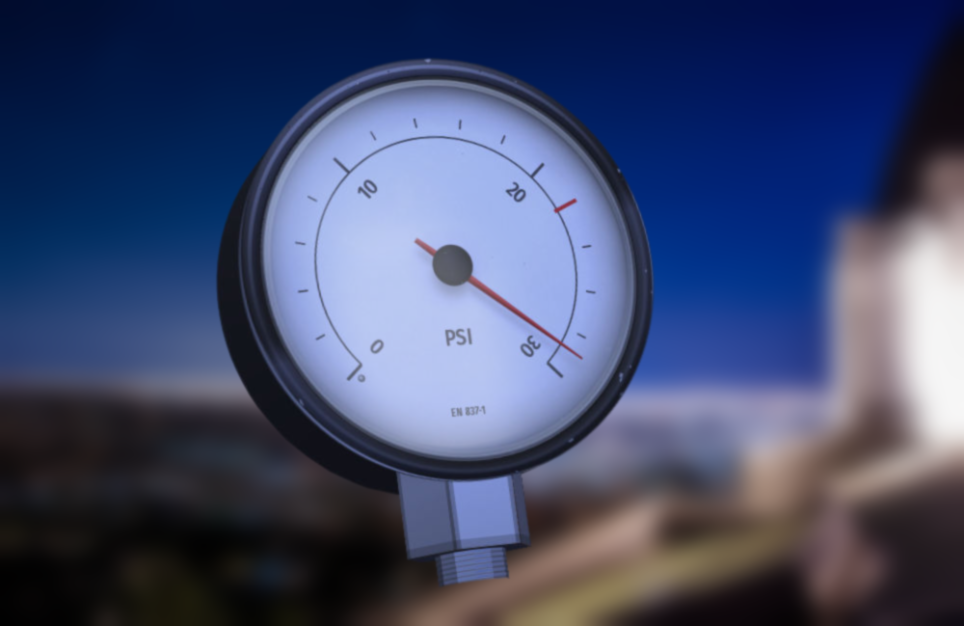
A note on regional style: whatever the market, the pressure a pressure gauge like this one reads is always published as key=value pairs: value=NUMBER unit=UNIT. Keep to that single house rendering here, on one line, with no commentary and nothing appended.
value=29 unit=psi
